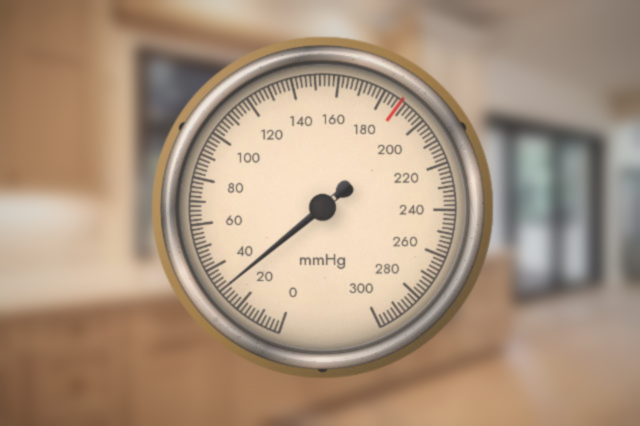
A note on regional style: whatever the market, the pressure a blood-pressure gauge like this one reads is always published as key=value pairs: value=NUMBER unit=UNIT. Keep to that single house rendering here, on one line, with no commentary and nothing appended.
value=30 unit=mmHg
